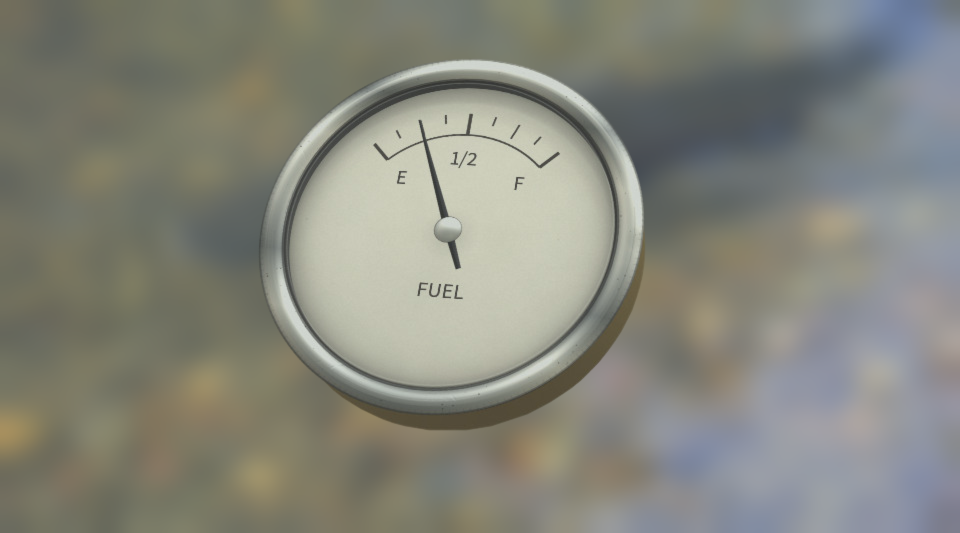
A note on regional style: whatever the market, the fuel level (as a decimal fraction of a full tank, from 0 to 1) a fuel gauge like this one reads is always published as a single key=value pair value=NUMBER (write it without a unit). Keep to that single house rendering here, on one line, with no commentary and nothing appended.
value=0.25
